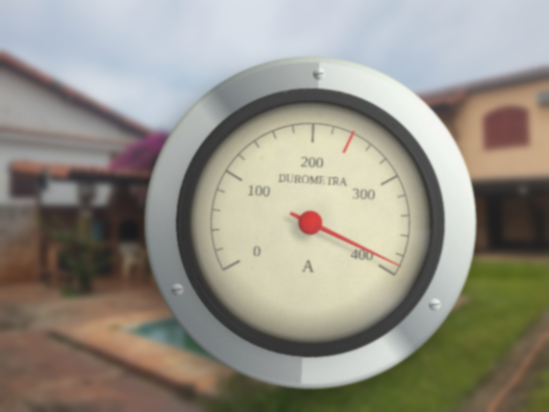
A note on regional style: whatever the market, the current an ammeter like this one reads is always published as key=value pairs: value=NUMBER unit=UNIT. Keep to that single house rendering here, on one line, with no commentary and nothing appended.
value=390 unit=A
